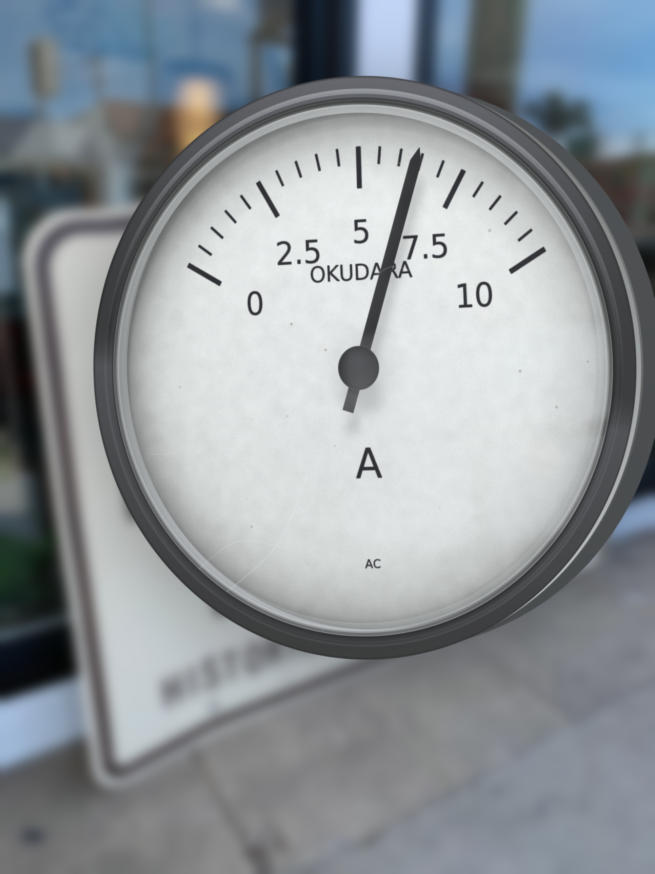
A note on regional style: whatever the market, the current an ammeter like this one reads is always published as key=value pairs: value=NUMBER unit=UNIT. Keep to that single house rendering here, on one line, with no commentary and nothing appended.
value=6.5 unit=A
